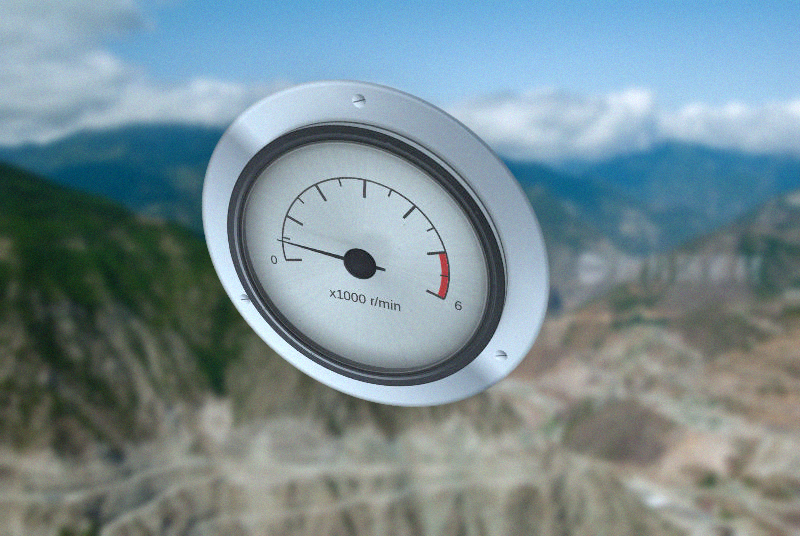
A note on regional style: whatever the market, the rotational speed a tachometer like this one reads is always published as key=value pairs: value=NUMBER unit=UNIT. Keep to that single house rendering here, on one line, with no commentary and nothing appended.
value=500 unit=rpm
